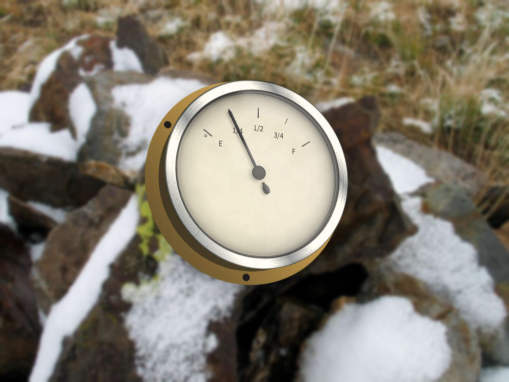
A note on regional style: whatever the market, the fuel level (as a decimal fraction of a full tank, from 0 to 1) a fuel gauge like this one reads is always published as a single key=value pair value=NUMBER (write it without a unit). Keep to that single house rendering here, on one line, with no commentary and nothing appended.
value=0.25
